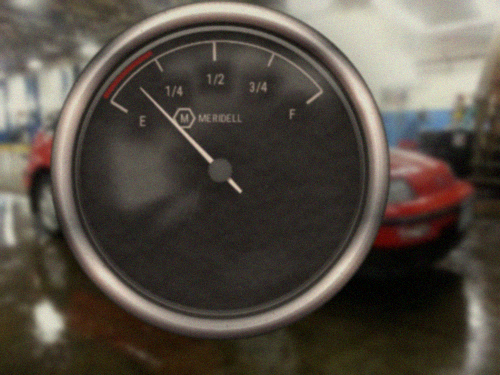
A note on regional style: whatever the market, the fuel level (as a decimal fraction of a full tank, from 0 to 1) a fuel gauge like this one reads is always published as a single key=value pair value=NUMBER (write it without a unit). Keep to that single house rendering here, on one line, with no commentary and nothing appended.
value=0.125
